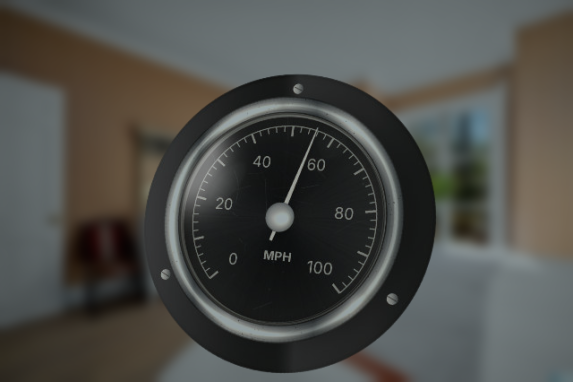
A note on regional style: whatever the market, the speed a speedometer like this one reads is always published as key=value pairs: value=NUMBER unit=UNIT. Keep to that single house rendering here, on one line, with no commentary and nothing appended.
value=56 unit=mph
